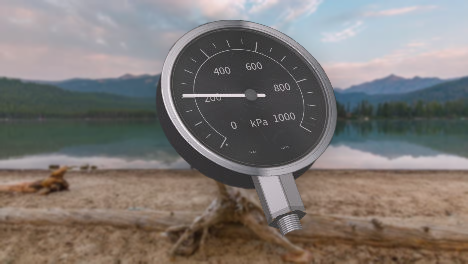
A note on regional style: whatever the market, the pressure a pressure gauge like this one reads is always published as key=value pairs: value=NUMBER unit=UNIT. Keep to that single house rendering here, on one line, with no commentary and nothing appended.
value=200 unit=kPa
